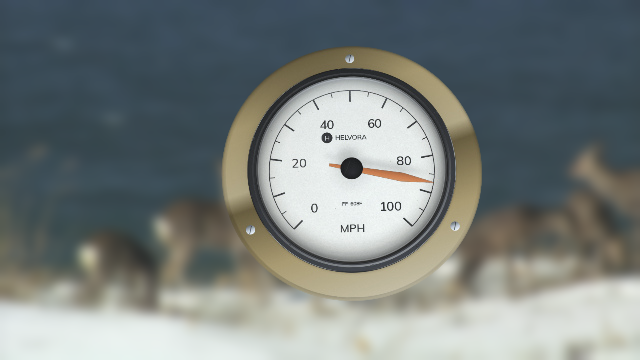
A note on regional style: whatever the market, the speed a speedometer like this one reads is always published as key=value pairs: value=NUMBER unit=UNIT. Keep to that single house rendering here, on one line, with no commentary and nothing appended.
value=87.5 unit=mph
